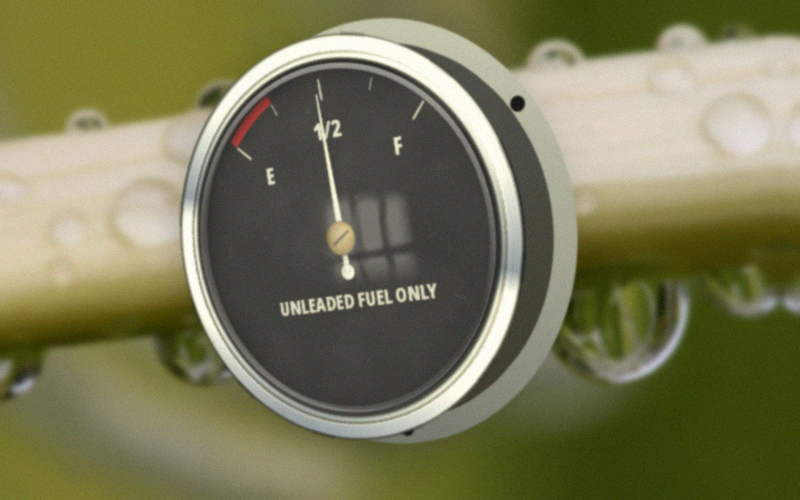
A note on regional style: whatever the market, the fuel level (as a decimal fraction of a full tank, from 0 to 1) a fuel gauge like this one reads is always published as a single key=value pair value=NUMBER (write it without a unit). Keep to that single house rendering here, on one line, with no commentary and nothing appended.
value=0.5
